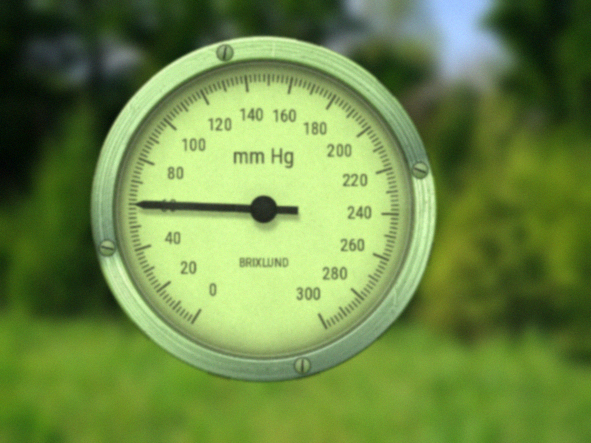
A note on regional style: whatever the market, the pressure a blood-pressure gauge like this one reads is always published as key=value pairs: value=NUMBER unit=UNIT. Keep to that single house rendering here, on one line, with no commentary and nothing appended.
value=60 unit=mmHg
